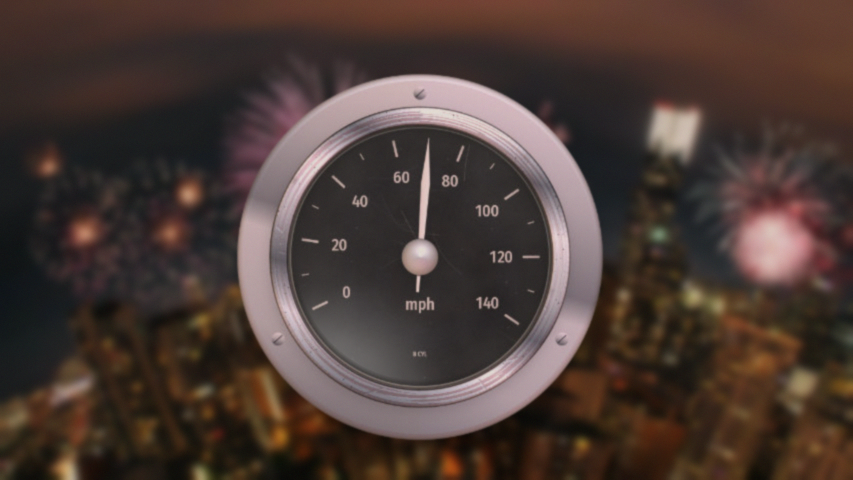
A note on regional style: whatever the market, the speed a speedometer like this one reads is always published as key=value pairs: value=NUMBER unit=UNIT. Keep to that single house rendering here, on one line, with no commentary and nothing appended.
value=70 unit=mph
